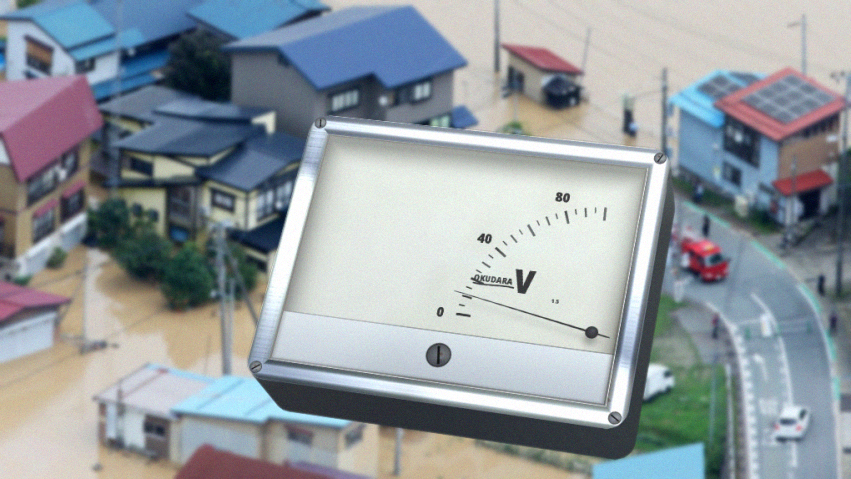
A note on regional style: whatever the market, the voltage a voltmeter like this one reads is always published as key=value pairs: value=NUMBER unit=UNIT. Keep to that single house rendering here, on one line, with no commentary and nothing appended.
value=10 unit=V
